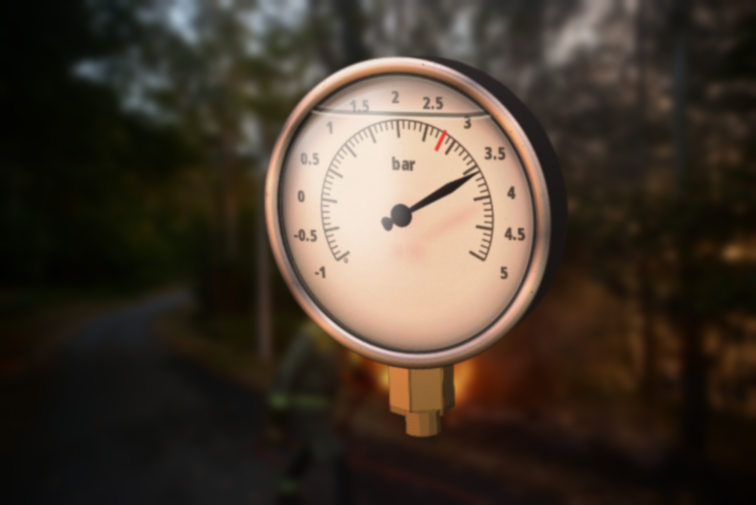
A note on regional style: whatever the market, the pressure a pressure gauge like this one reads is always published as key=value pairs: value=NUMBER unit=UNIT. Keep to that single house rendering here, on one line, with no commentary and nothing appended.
value=3.6 unit=bar
